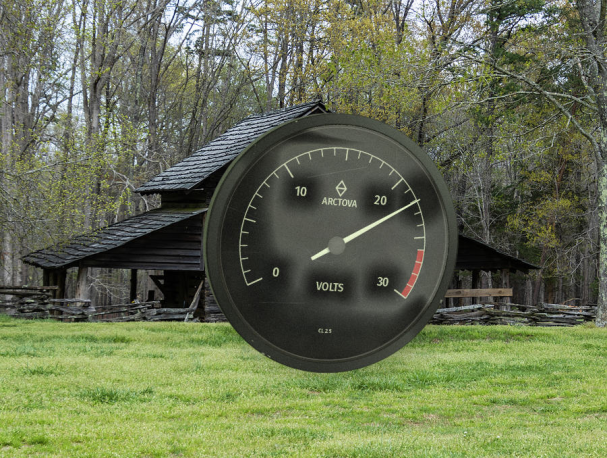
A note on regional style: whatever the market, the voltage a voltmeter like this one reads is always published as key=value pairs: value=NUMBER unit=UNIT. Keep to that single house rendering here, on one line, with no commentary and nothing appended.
value=22 unit=V
